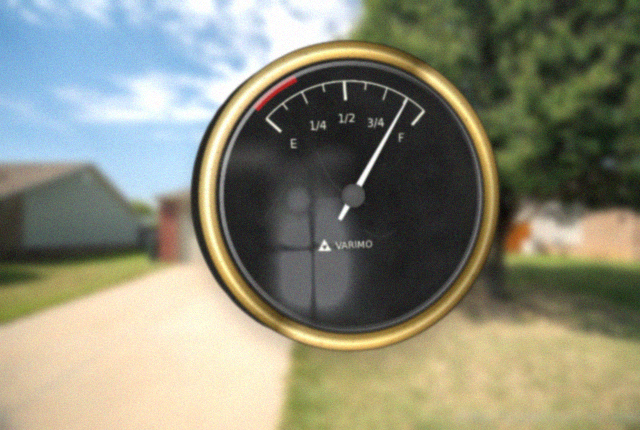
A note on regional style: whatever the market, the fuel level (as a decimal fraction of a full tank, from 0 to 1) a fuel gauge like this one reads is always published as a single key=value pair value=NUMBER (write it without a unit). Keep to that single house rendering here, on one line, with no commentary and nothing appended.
value=0.875
